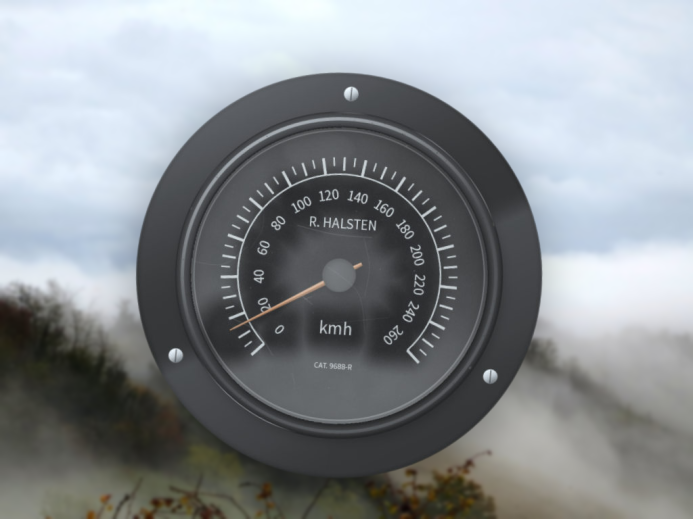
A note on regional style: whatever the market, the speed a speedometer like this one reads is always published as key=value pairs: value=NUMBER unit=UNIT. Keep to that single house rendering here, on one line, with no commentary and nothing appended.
value=15 unit=km/h
